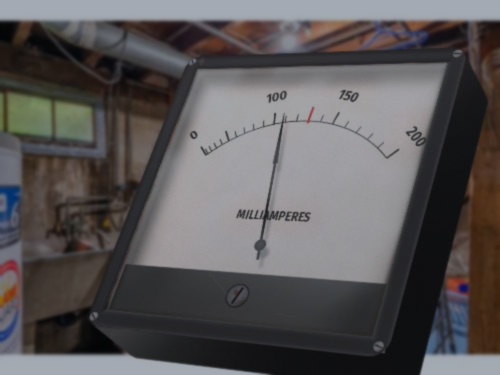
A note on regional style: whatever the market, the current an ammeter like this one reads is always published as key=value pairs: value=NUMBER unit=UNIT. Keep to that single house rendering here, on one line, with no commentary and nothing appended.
value=110 unit=mA
